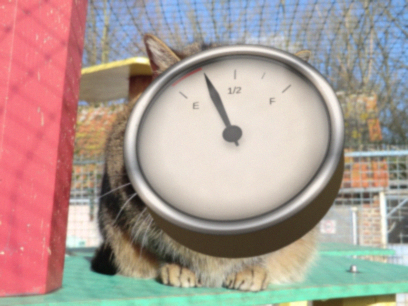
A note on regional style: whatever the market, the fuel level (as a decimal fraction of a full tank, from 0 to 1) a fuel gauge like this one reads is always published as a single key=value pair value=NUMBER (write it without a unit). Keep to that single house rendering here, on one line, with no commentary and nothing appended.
value=0.25
